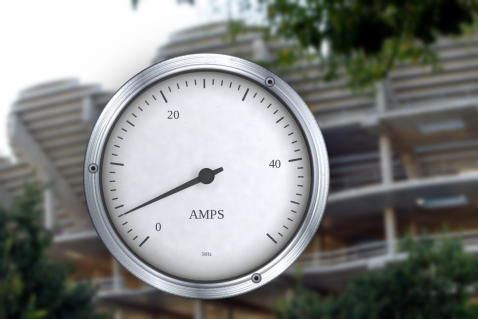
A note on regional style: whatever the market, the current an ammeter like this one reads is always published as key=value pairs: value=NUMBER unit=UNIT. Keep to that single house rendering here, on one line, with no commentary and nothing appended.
value=4 unit=A
